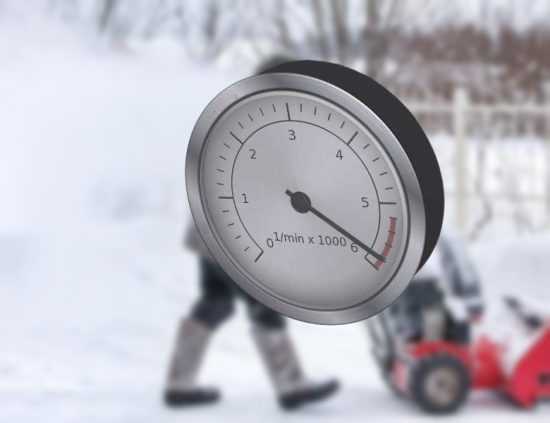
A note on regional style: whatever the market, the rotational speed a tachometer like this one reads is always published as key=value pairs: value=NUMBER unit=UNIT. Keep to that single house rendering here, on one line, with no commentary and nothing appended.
value=5800 unit=rpm
